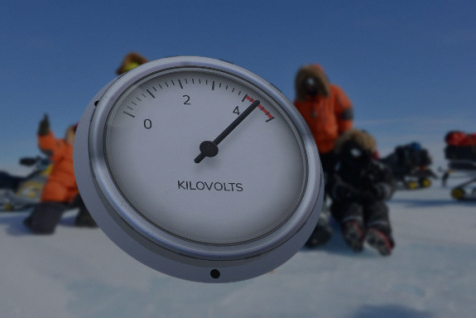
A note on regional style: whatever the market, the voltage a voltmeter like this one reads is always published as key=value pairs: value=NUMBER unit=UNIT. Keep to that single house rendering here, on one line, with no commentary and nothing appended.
value=4.4 unit=kV
